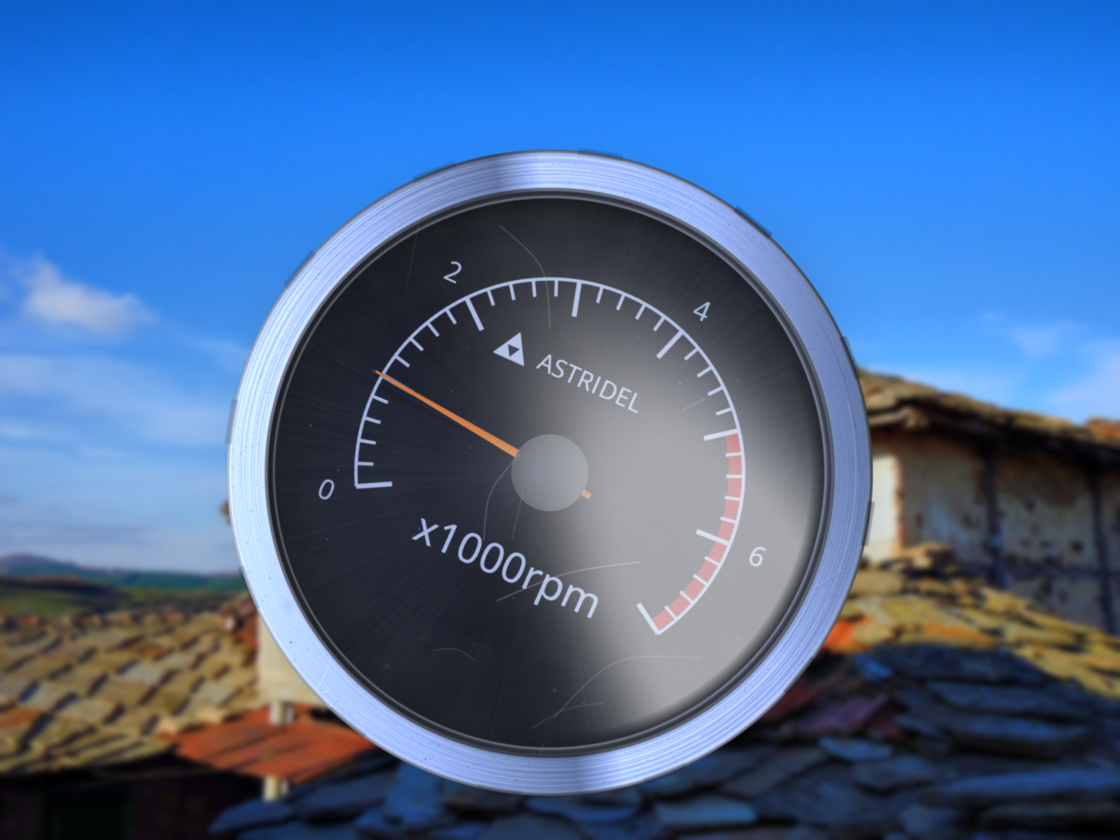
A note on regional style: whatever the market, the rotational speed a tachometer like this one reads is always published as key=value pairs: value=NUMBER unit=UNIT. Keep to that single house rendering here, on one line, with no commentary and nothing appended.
value=1000 unit=rpm
